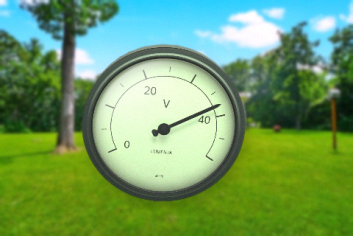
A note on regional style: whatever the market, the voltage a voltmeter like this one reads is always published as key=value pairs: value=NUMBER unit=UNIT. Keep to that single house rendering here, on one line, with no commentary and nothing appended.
value=37.5 unit=V
